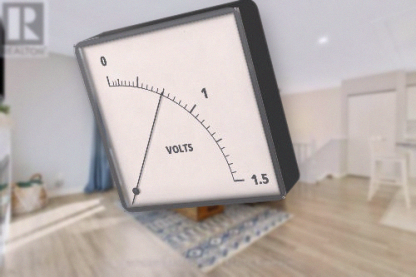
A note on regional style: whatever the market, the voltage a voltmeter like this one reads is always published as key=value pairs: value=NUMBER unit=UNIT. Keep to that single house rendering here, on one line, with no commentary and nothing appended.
value=0.75 unit=V
